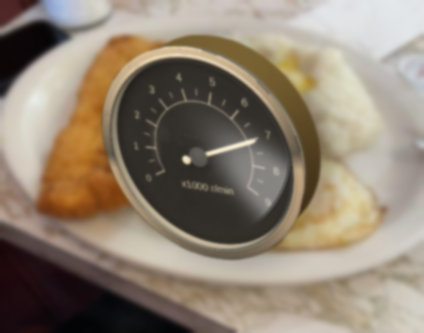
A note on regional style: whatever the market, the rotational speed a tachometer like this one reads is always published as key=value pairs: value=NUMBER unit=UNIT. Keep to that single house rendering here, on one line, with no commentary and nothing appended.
value=7000 unit=rpm
